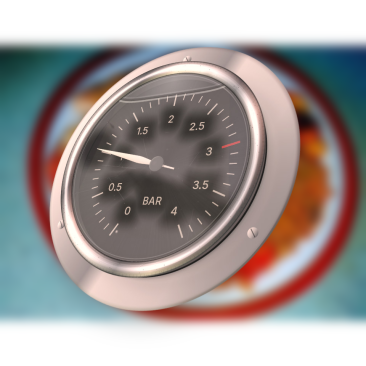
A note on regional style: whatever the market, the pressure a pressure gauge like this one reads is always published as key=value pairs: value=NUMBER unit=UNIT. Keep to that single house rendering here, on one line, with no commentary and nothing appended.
value=1 unit=bar
